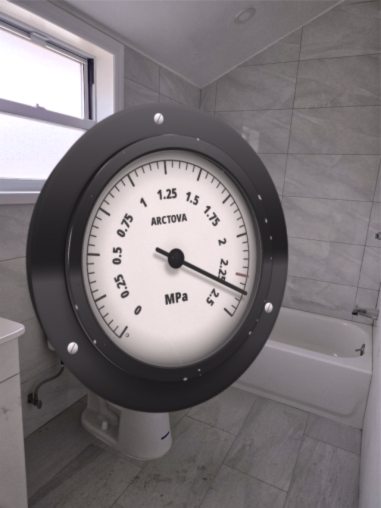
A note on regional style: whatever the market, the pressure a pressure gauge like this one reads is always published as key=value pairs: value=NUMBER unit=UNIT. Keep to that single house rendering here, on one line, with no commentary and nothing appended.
value=2.35 unit=MPa
